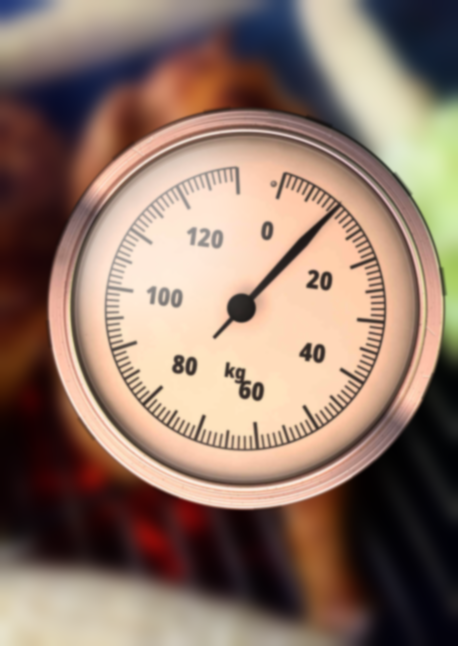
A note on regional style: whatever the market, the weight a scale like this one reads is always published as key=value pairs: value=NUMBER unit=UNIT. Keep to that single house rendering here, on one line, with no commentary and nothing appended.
value=10 unit=kg
